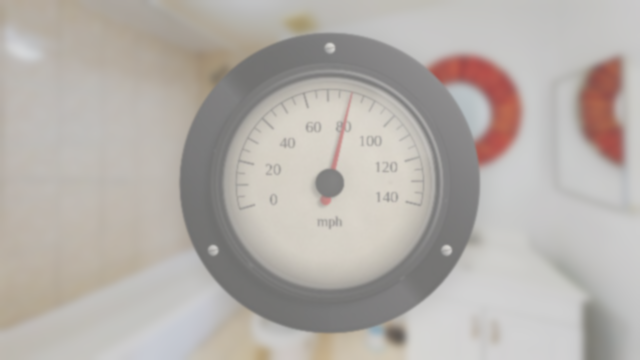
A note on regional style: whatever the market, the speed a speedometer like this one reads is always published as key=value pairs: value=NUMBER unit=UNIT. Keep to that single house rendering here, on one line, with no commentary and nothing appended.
value=80 unit=mph
